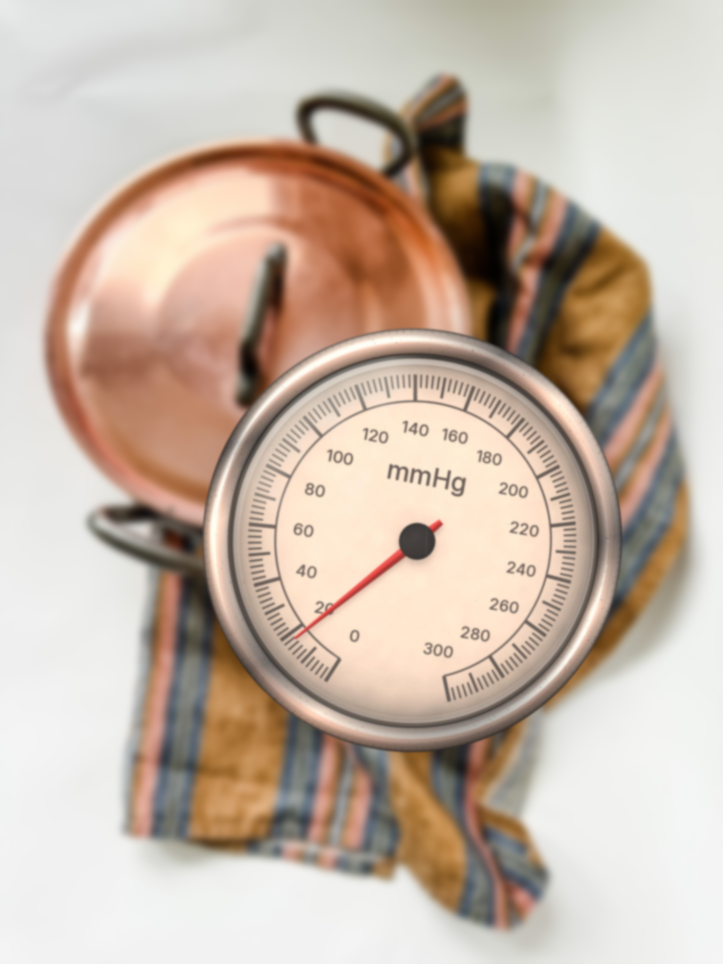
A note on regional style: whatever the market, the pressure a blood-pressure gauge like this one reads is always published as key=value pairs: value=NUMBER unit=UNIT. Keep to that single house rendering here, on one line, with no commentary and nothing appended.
value=18 unit=mmHg
